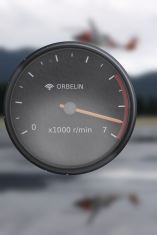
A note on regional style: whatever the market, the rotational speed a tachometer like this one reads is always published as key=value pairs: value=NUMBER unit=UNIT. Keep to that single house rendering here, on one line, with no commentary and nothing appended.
value=6500 unit=rpm
